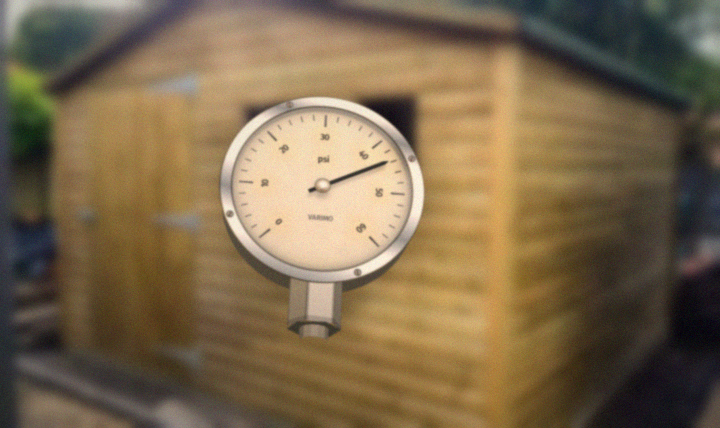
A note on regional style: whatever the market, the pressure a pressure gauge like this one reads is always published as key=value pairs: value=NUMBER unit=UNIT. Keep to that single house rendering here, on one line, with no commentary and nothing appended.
value=44 unit=psi
